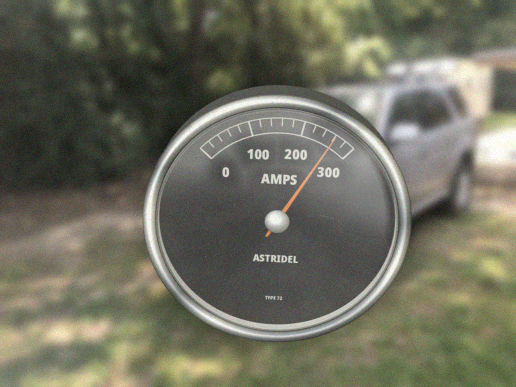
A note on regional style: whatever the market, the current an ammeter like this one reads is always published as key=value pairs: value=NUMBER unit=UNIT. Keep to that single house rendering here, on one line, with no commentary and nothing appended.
value=260 unit=A
